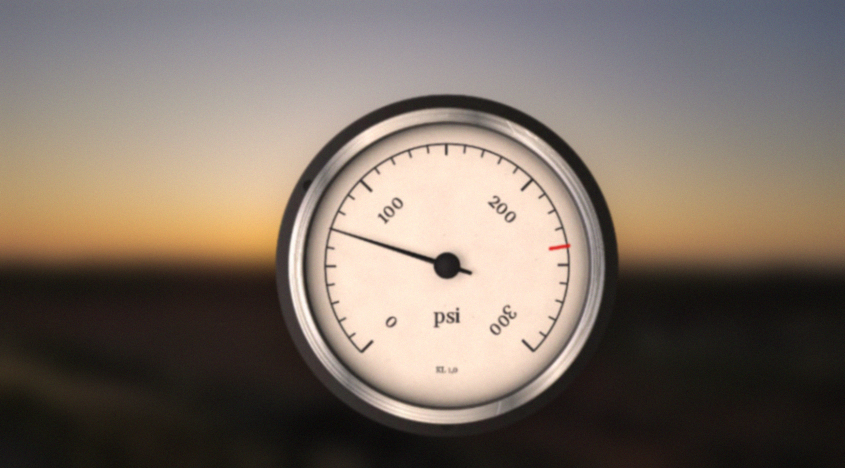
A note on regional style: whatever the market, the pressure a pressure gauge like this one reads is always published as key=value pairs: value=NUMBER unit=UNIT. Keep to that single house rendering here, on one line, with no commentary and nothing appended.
value=70 unit=psi
